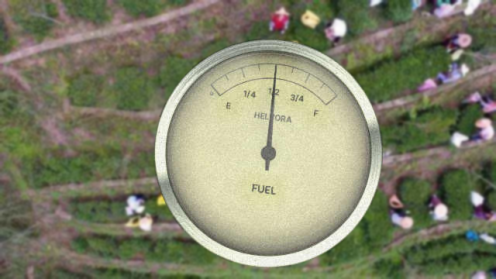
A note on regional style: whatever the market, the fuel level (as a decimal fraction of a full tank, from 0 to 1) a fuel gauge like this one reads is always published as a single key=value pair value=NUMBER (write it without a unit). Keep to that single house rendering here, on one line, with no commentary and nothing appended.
value=0.5
